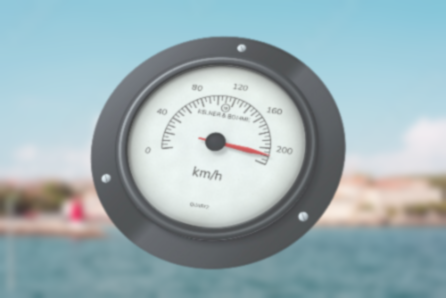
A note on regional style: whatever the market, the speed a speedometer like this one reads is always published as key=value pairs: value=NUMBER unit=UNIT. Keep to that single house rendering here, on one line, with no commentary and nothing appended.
value=210 unit=km/h
